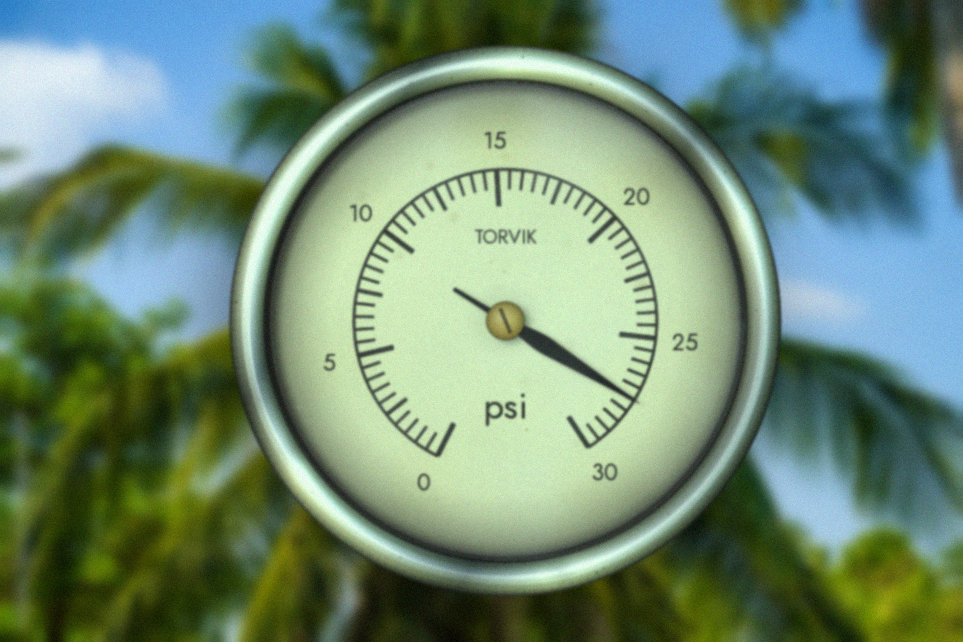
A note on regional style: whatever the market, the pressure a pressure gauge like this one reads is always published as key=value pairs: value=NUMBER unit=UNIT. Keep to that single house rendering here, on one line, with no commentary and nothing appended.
value=27.5 unit=psi
